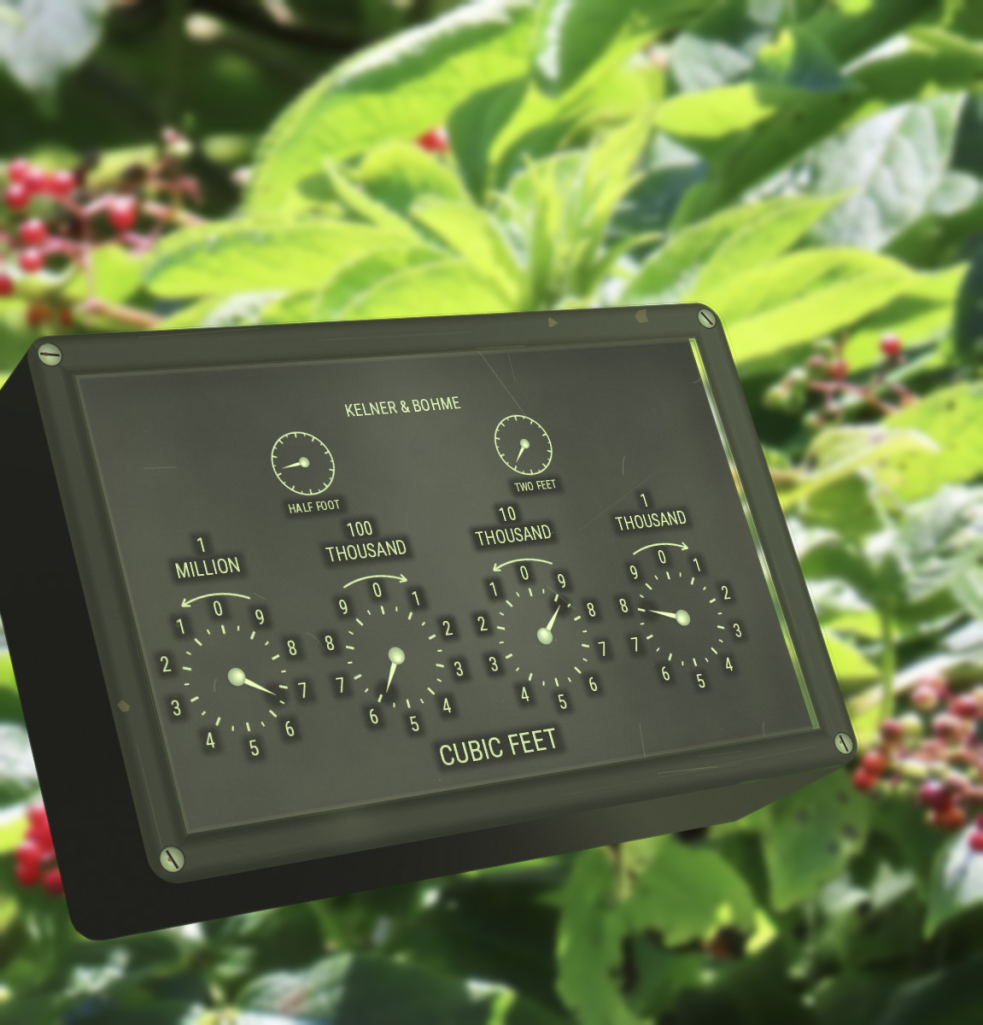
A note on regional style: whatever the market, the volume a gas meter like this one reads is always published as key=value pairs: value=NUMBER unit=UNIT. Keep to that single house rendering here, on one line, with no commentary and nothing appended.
value=658800 unit=ft³
